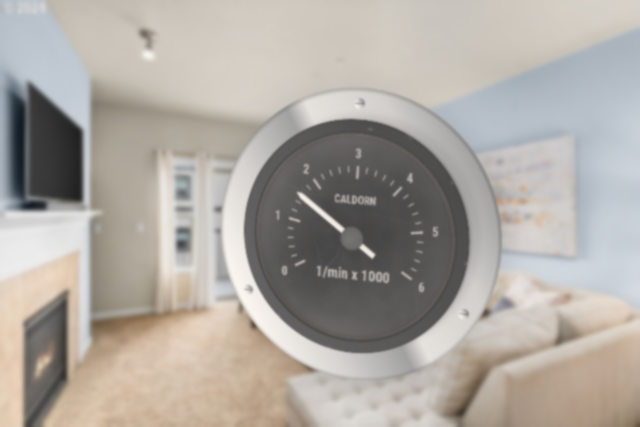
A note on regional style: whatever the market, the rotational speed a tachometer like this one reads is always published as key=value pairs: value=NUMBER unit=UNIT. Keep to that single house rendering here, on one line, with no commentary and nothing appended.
value=1600 unit=rpm
